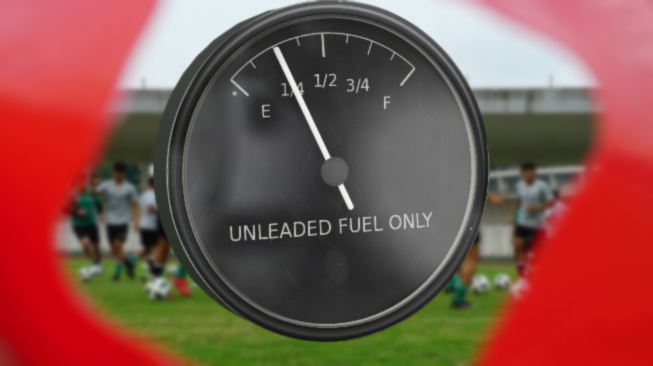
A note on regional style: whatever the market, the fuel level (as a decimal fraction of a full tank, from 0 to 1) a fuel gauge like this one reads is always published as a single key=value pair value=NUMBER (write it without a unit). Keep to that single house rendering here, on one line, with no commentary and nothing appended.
value=0.25
